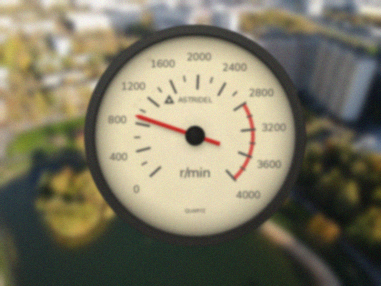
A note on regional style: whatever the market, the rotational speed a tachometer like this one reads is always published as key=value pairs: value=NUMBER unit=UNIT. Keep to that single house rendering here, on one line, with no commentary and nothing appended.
value=900 unit=rpm
